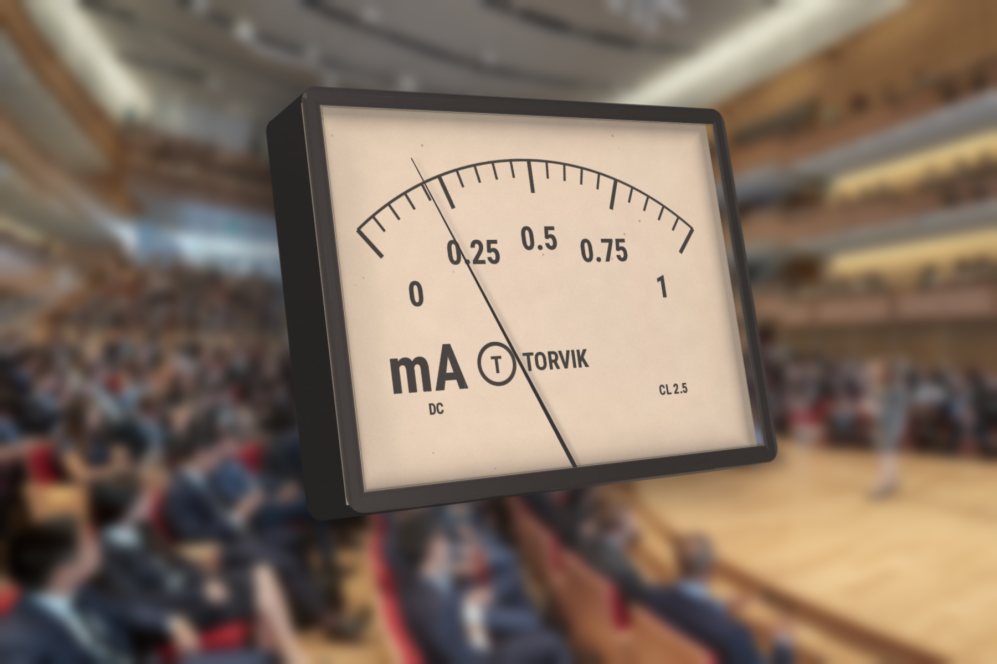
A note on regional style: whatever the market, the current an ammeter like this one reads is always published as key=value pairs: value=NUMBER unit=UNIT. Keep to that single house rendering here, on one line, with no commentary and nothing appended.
value=0.2 unit=mA
